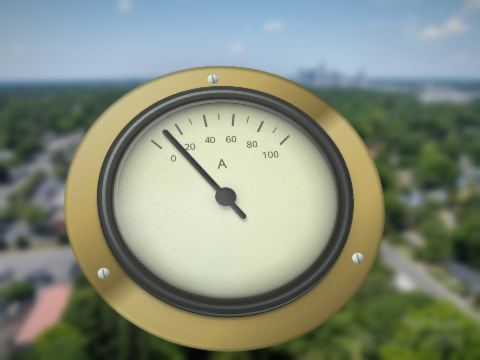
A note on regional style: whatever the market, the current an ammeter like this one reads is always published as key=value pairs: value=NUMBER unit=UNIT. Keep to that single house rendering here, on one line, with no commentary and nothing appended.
value=10 unit=A
